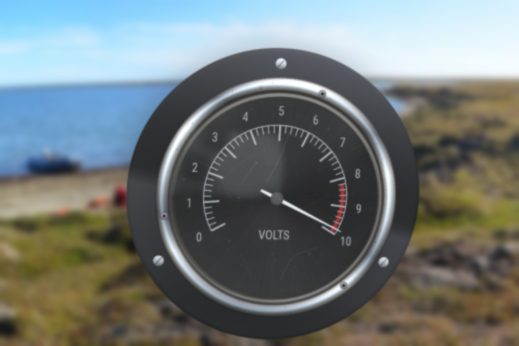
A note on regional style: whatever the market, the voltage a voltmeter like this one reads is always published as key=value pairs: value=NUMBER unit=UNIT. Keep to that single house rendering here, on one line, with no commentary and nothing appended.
value=9.8 unit=V
